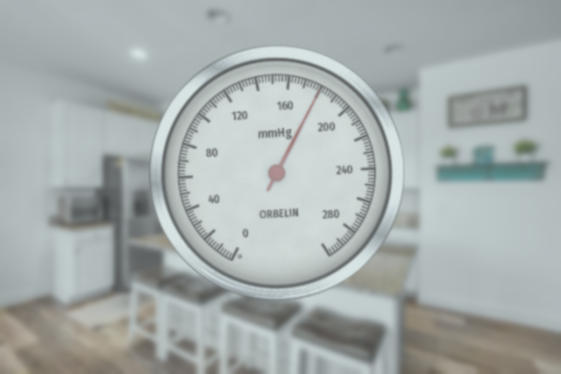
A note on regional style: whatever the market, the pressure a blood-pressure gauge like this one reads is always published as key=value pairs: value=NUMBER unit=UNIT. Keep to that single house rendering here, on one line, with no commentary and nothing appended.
value=180 unit=mmHg
